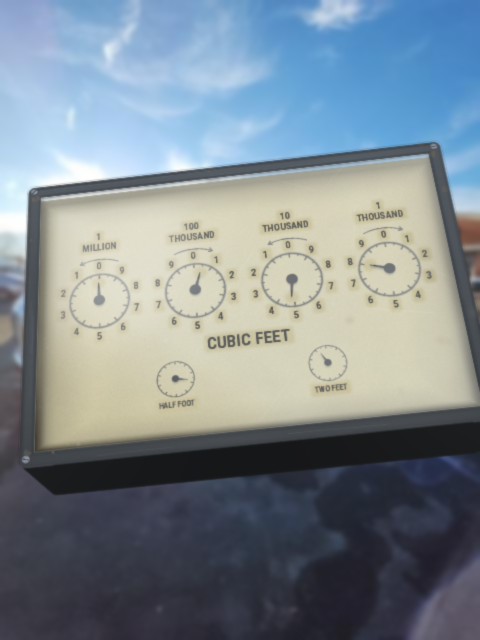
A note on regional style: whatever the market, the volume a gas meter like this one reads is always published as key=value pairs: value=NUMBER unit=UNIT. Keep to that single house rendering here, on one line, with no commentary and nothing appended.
value=4800 unit=ft³
